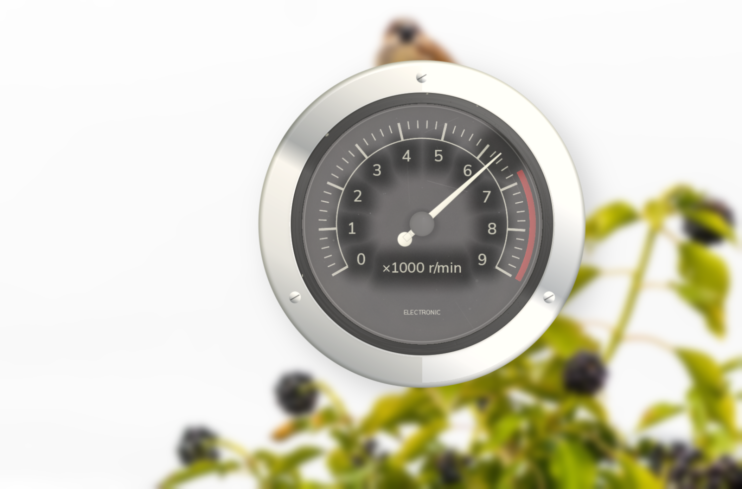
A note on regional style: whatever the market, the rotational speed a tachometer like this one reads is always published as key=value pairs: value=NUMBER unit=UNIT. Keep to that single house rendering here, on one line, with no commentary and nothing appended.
value=6300 unit=rpm
